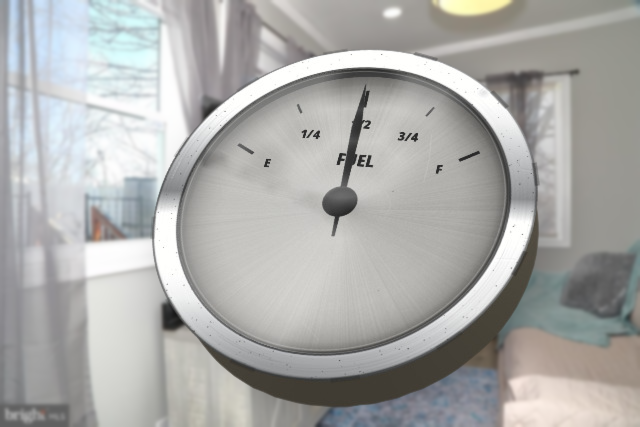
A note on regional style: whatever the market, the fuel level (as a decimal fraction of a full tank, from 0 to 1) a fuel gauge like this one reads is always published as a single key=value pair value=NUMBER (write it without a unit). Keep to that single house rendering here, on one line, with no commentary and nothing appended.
value=0.5
